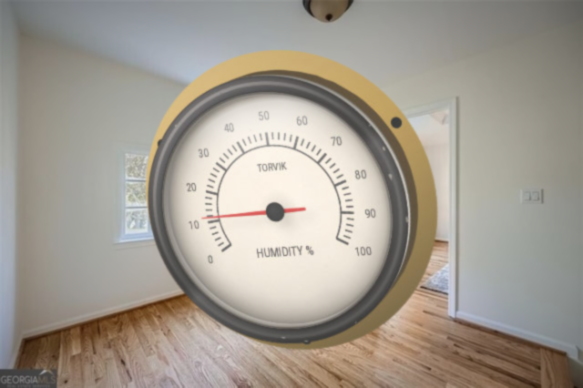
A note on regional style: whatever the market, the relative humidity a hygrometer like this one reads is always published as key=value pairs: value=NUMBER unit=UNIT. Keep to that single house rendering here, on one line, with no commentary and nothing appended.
value=12 unit=%
